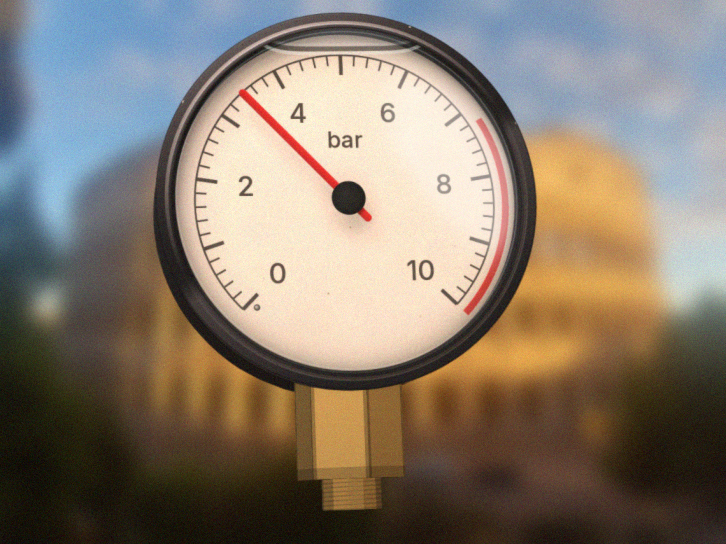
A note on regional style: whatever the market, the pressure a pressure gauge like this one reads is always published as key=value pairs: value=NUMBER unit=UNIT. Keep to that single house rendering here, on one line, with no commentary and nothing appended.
value=3.4 unit=bar
